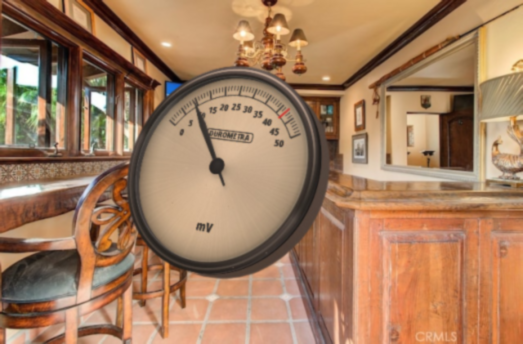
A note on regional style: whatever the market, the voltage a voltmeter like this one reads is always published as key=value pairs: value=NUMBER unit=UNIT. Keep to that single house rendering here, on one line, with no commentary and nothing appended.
value=10 unit=mV
